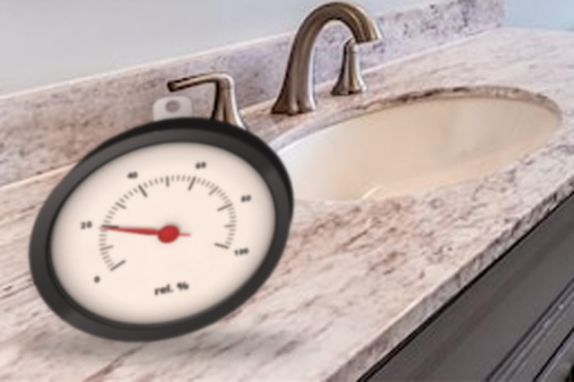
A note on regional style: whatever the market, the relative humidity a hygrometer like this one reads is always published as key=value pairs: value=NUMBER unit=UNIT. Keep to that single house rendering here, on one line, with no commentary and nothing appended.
value=20 unit=%
